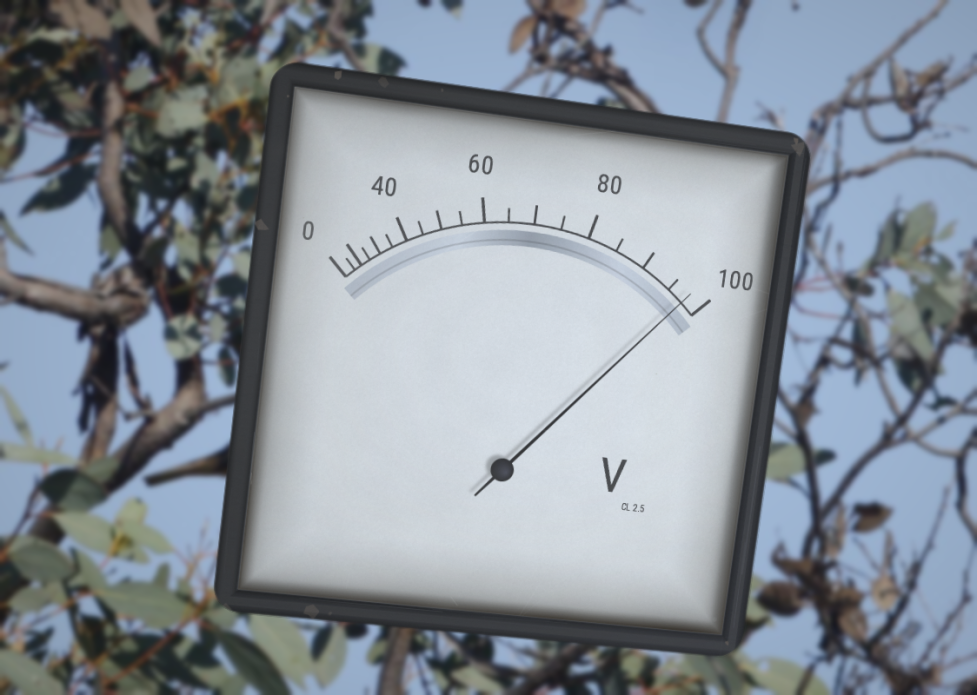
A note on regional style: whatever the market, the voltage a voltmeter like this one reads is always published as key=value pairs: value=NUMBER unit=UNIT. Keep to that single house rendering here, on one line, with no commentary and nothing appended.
value=97.5 unit=V
